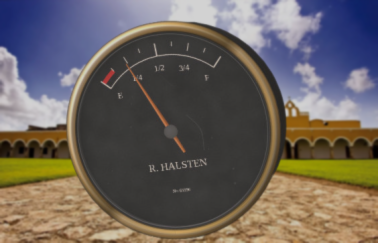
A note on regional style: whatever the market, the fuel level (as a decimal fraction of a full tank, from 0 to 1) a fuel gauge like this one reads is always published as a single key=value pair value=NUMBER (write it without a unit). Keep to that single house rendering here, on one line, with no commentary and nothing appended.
value=0.25
